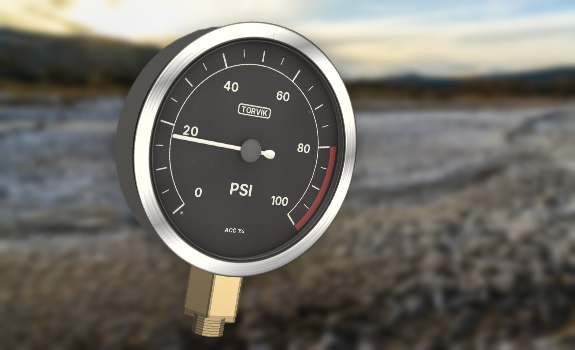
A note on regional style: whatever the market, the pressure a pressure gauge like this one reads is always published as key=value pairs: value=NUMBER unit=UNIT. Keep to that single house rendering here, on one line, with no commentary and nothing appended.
value=17.5 unit=psi
